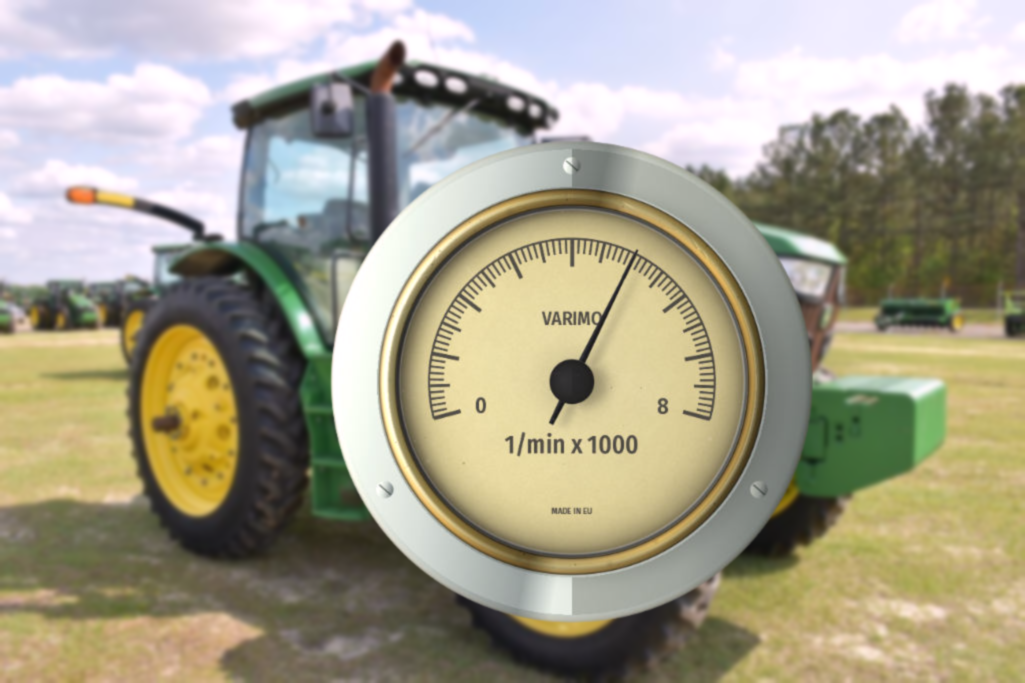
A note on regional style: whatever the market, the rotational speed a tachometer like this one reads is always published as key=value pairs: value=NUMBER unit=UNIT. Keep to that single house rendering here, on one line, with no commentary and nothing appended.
value=5000 unit=rpm
